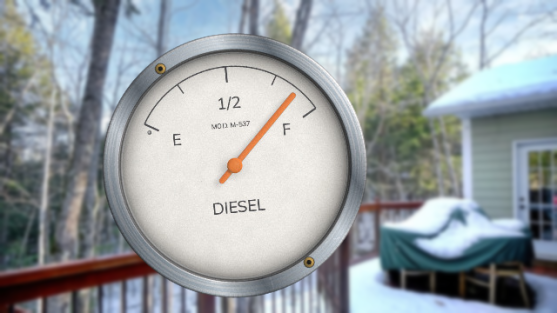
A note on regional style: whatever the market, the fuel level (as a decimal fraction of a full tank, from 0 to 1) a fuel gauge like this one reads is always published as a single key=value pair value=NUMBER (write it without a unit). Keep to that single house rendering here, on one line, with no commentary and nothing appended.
value=0.875
